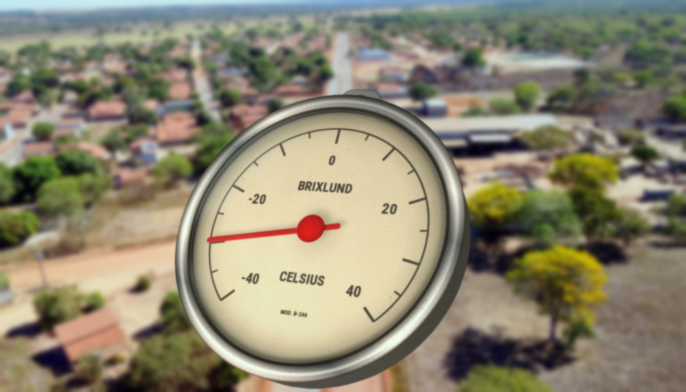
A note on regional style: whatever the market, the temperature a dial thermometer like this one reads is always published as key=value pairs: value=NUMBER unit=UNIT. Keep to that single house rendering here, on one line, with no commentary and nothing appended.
value=-30 unit=°C
